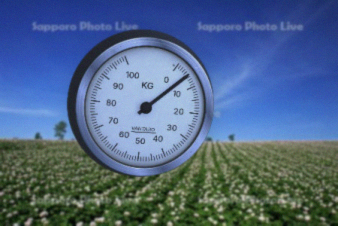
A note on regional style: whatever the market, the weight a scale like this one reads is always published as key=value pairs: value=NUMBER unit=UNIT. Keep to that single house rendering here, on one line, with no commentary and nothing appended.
value=5 unit=kg
